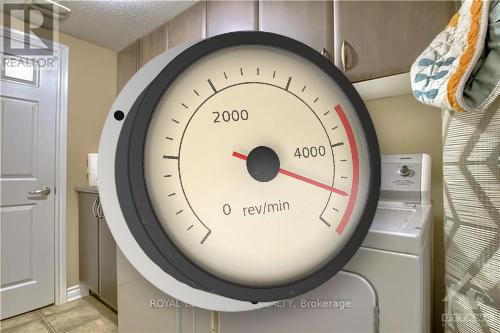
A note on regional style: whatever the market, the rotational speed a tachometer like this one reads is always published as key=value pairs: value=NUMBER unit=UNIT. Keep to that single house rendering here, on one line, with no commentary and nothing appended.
value=4600 unit=rpm
